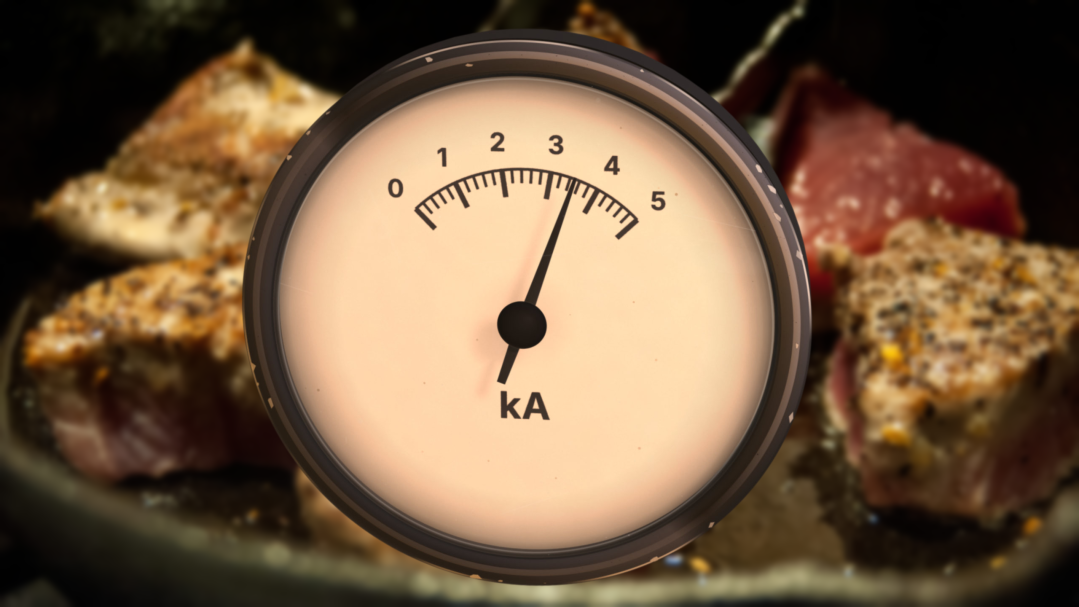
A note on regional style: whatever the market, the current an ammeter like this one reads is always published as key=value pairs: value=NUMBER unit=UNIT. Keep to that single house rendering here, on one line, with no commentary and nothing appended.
value=3.5 unit=kA
